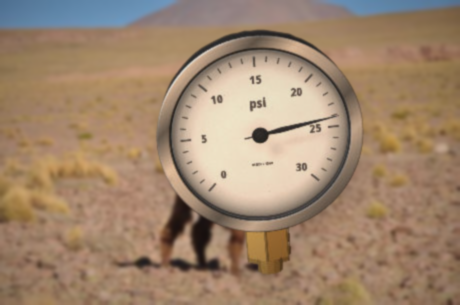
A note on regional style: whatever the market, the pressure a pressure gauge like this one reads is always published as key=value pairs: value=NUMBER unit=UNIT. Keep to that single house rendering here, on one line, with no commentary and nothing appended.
value=24 unit=psi
